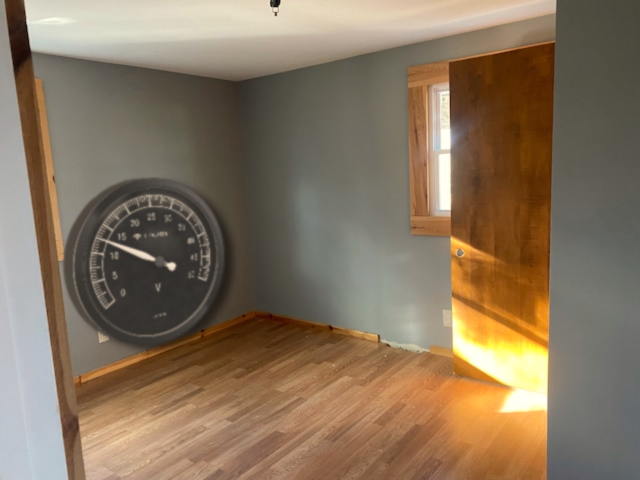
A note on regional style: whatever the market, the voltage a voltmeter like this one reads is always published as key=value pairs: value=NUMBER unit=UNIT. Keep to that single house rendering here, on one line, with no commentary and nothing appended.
value=12.5 unit=V
